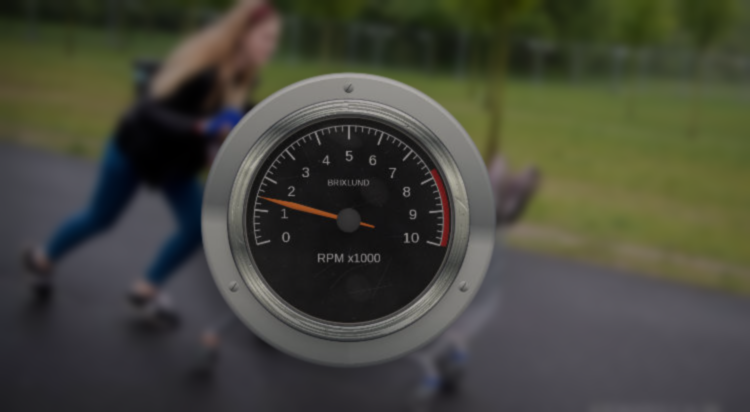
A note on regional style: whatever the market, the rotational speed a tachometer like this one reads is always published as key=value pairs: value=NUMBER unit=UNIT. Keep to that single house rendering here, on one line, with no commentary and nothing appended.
value=1400 unit=rpm
